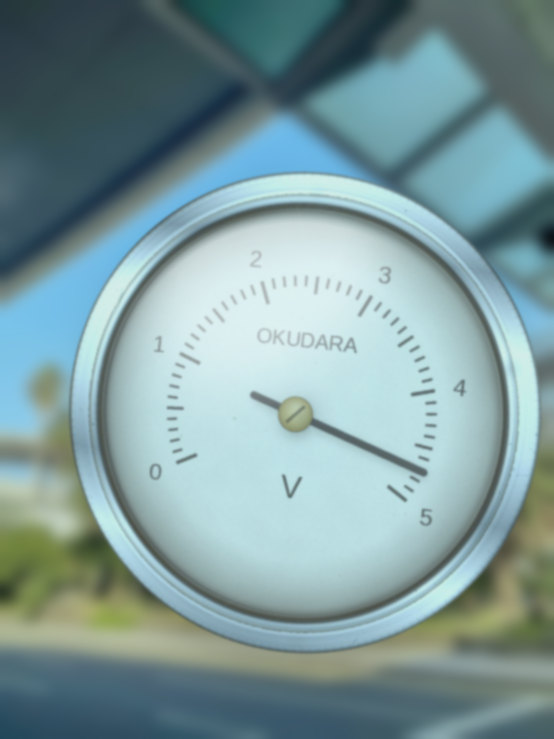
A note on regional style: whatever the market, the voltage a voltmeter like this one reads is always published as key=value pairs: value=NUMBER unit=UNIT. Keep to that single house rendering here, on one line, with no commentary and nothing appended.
value=4.7 unit=V
